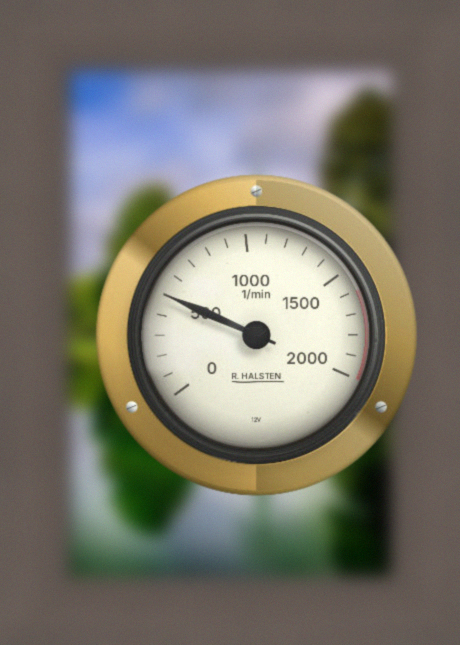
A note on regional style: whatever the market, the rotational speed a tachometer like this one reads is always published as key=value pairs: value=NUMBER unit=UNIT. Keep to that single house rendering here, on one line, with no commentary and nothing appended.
value=500 unit=rpm
